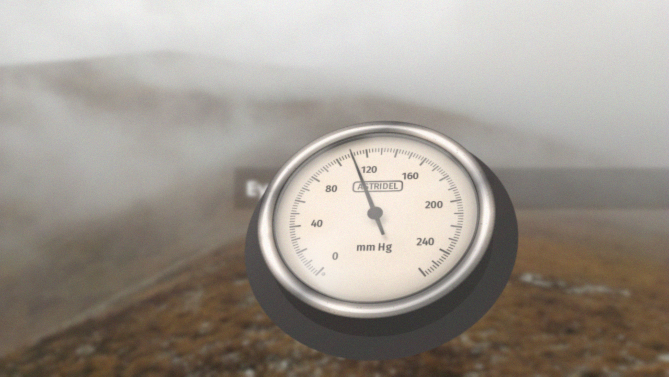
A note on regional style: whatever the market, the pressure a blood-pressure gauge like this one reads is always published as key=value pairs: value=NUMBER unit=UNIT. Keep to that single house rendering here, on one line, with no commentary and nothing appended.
value=110 unit=mmHg
